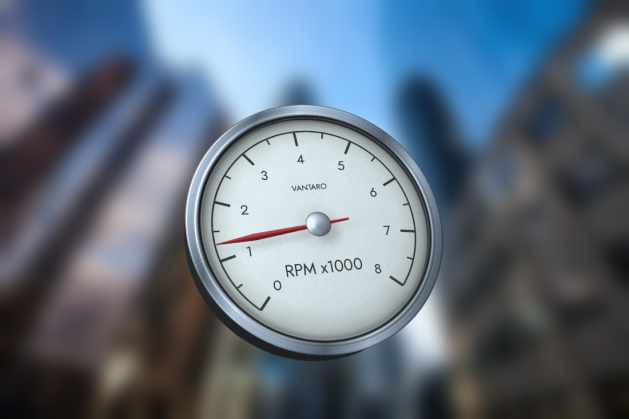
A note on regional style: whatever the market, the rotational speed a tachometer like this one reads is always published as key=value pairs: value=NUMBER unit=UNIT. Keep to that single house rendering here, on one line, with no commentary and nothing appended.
value=1250 unit=rpm
